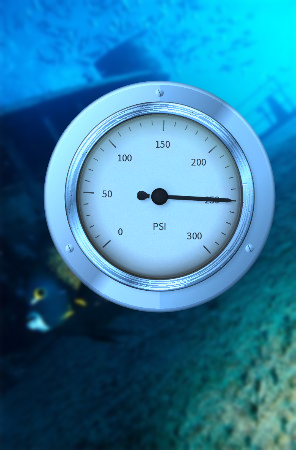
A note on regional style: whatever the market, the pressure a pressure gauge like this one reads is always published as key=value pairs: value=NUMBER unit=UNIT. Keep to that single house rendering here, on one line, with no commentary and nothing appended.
value=250 unit=psi
